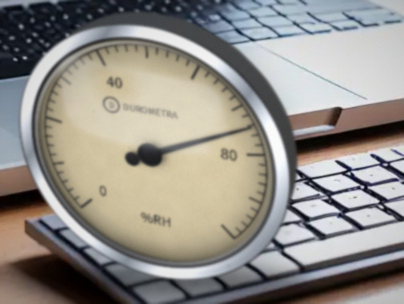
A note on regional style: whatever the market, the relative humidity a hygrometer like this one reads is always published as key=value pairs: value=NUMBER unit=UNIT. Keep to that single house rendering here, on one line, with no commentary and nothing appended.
value=74 unit=%
